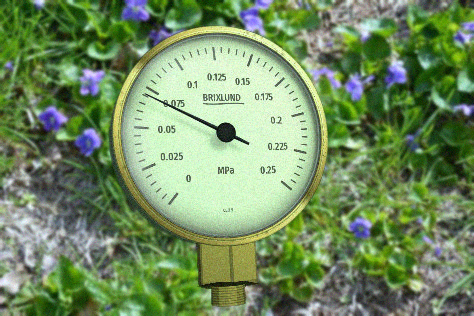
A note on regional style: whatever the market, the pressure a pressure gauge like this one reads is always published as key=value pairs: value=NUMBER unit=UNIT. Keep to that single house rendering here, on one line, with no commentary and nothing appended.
value=0.07 unit=MPa
